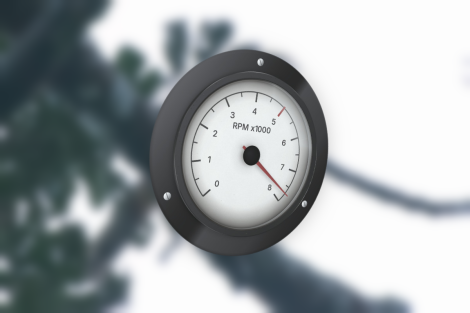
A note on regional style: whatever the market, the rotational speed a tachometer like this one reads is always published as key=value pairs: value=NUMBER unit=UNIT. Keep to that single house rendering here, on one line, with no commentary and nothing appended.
value=7750 unit=rpm
